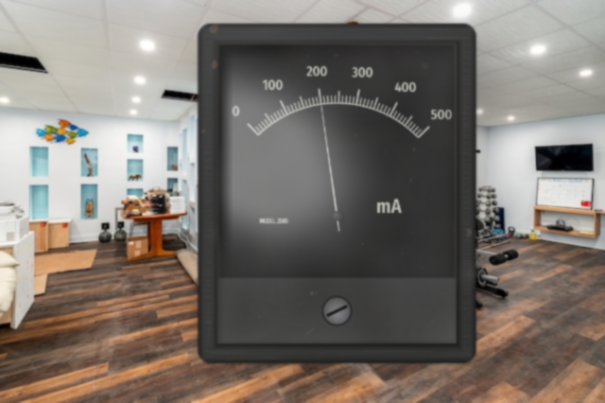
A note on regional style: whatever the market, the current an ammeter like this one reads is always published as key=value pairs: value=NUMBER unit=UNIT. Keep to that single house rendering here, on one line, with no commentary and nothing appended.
value=200 unit=mA
